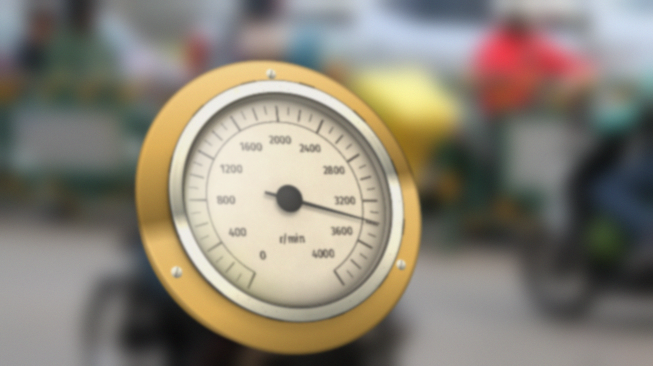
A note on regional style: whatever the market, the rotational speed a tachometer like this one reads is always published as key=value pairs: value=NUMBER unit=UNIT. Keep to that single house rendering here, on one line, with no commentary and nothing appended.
value=3400 unit=rpm
